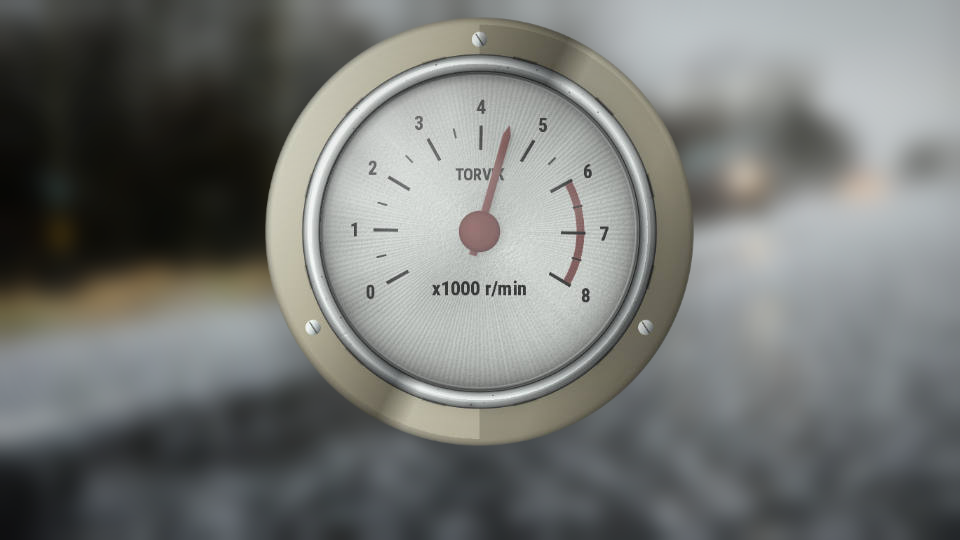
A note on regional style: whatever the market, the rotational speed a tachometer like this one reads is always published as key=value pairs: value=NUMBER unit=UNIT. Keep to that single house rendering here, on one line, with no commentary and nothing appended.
value=4500 unit=rpm
